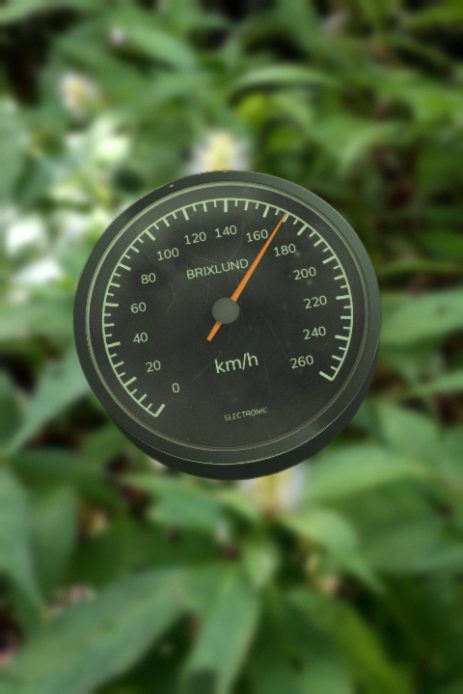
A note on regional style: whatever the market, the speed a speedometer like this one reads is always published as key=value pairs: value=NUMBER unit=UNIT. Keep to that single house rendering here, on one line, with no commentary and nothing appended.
value=170 unit=km/h
